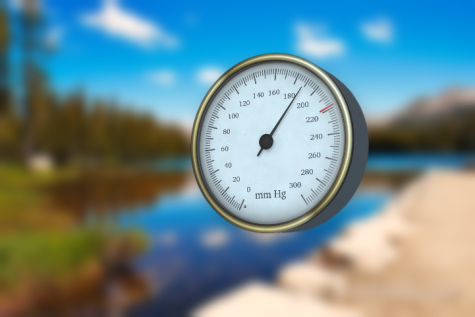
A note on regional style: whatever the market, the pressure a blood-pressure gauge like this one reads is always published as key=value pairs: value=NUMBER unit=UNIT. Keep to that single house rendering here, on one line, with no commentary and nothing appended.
value=190 unit=mmHg
